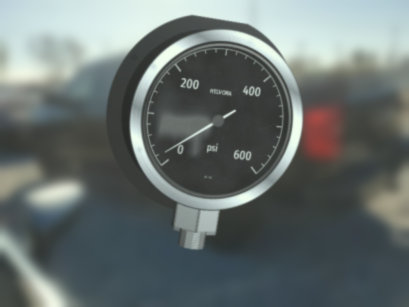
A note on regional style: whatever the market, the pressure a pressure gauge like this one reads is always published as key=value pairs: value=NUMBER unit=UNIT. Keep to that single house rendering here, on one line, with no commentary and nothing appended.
value=20 unit=psi
